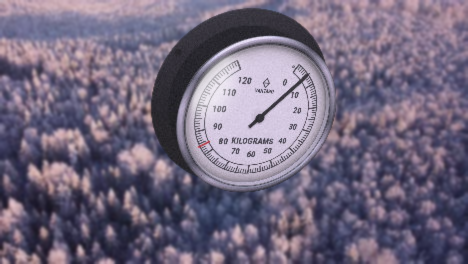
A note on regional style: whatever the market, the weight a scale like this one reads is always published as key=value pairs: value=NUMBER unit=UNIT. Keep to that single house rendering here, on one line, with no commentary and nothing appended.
value=5 unit=kg
